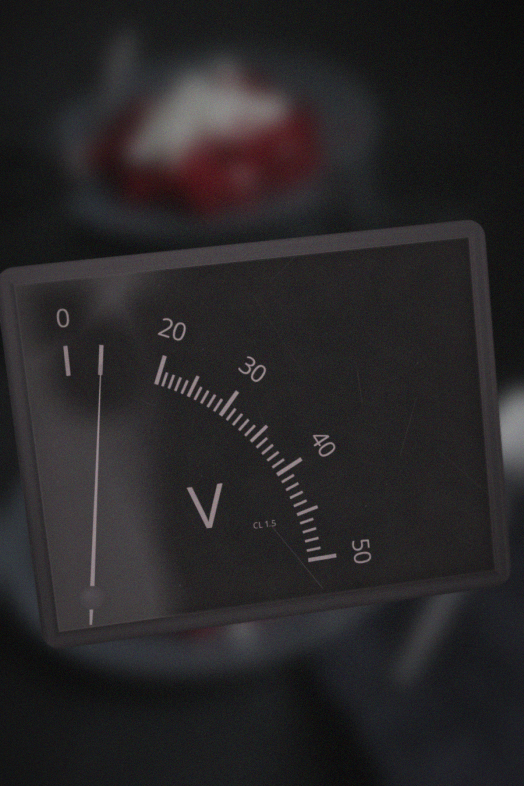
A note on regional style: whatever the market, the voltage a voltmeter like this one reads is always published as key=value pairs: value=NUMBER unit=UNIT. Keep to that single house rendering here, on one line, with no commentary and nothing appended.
value=10 unit=V
